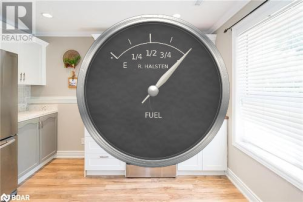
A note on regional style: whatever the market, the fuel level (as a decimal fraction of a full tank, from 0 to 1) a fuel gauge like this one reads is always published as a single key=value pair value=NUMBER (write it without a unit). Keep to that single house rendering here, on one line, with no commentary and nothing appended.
value=1
